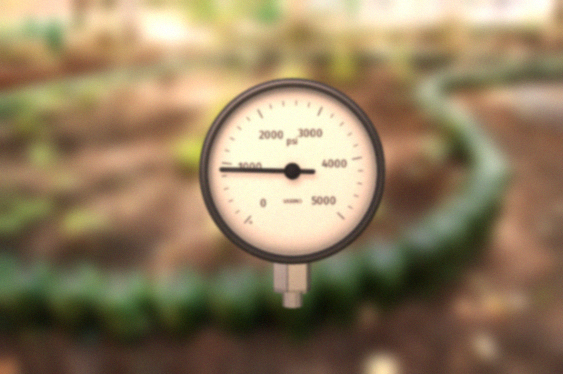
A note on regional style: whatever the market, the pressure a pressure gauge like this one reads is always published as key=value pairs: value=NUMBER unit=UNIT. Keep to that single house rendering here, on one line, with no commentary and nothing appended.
value=900 unit=psi
